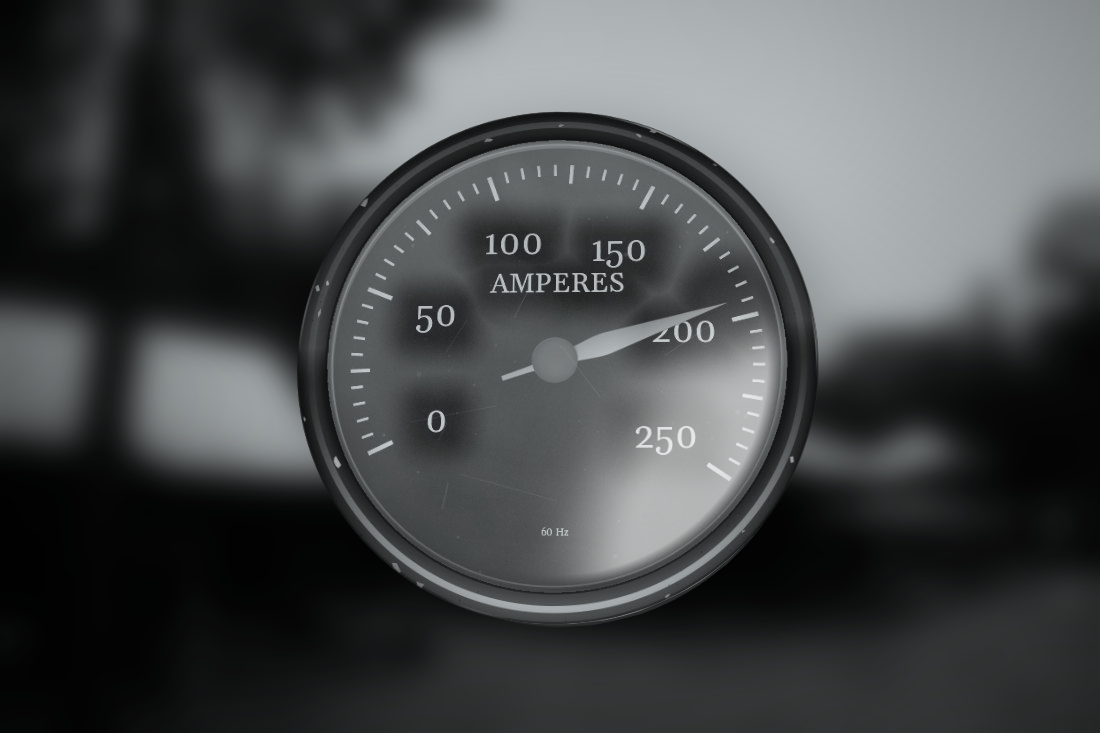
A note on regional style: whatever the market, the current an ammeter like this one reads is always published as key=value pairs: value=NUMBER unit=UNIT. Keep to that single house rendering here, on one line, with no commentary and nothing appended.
value=195 unit=A
